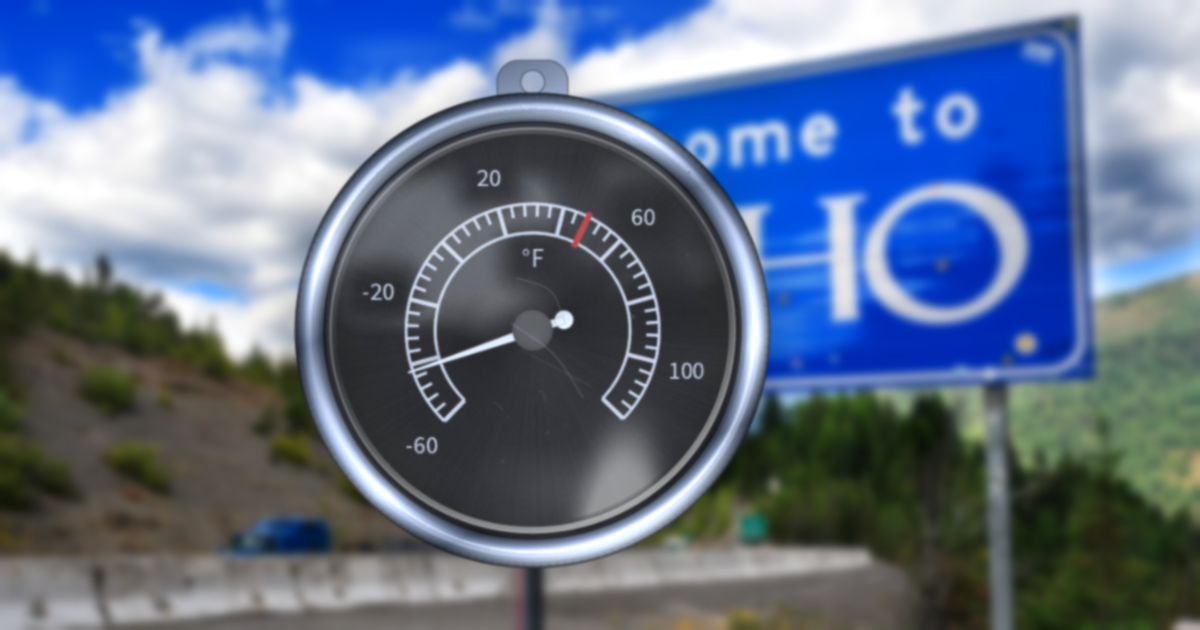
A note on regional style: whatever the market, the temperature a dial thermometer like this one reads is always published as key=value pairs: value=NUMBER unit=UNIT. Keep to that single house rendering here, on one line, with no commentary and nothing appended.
value=-42 unit=°F
